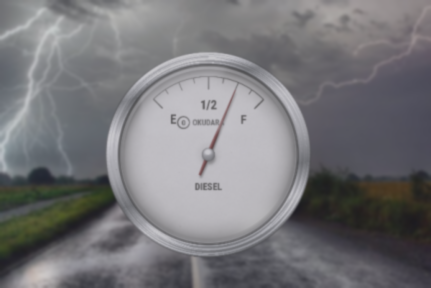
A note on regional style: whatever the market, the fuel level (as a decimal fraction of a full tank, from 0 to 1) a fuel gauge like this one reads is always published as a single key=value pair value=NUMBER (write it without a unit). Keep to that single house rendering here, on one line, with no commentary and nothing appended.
value=0.75
